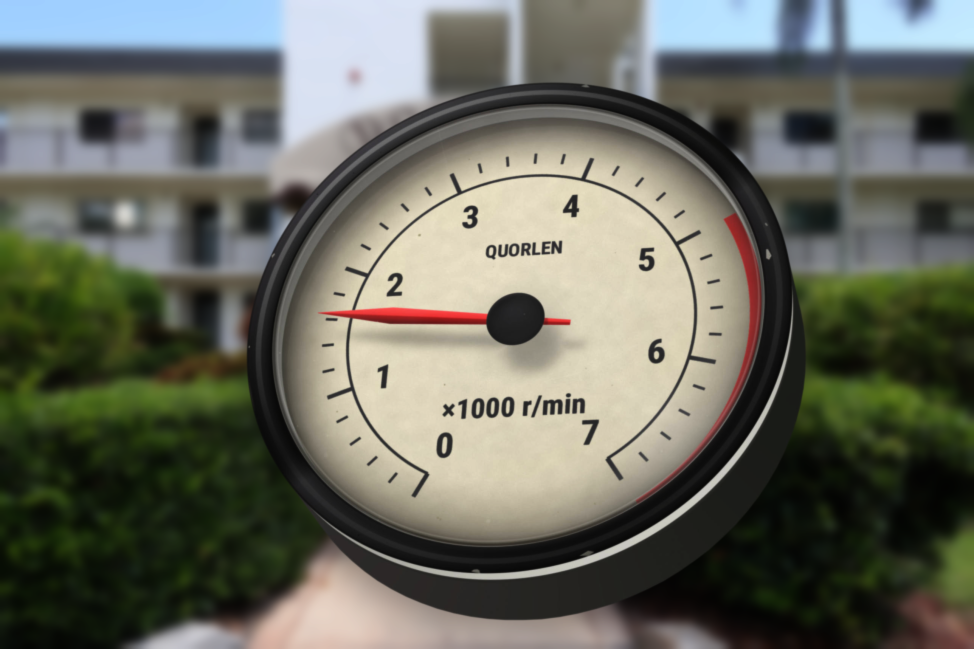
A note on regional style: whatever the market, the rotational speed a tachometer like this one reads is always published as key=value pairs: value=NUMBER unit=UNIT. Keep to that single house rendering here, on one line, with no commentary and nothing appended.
value=1600 unit=rpm
